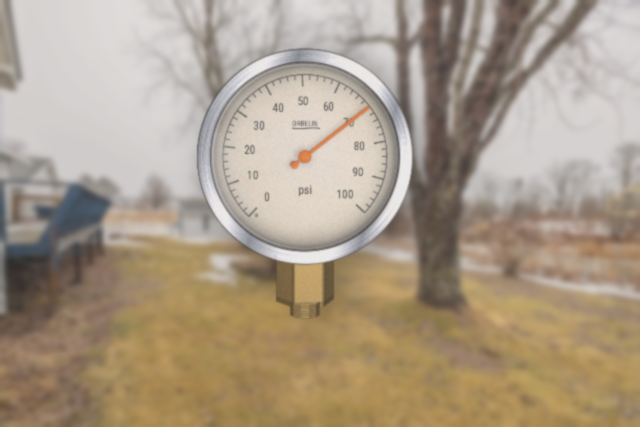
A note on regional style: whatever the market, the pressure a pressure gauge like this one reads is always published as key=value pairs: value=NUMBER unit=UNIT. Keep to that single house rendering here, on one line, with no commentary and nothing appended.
value=70 unit=psi
